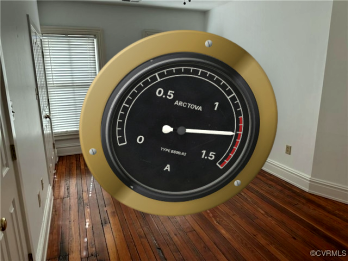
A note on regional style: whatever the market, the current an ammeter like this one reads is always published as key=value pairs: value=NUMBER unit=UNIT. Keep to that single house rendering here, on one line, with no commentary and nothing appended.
value=1.25 unit=A
